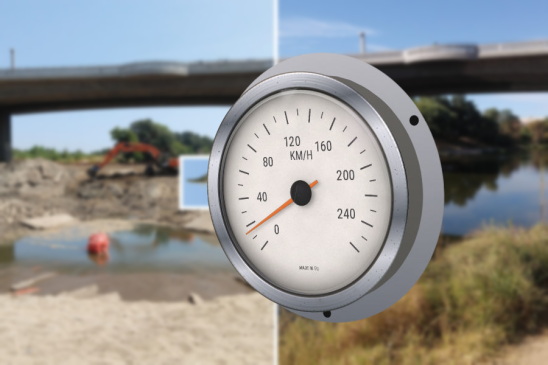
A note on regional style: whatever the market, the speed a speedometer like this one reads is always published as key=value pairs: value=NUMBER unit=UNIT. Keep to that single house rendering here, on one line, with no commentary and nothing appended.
value=15 unit=km/h
